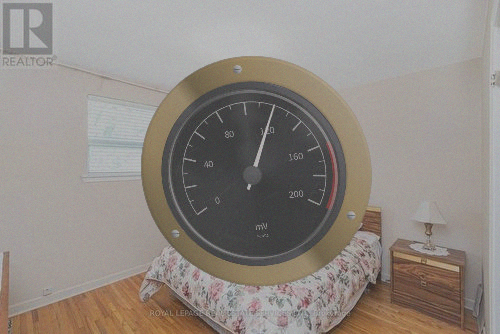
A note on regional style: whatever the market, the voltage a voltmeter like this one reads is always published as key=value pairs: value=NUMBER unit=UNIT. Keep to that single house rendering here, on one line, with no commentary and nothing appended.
value=120 unit=mV
